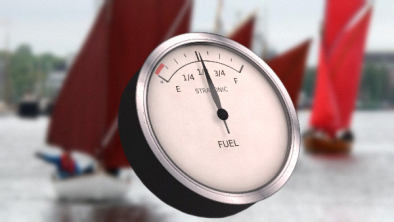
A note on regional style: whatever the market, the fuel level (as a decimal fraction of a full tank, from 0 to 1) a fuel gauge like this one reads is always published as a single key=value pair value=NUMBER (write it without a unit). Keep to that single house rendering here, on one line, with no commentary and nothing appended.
value=0.5
